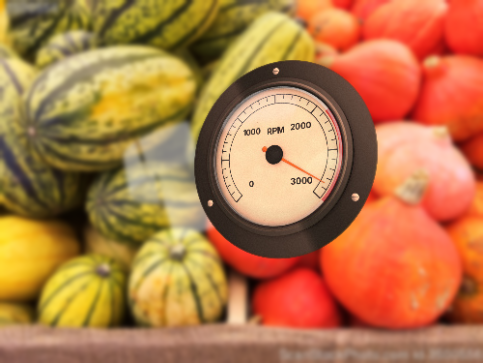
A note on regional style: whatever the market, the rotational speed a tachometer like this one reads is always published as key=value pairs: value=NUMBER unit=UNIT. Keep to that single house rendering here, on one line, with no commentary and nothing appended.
value=2850 unit=rpm
